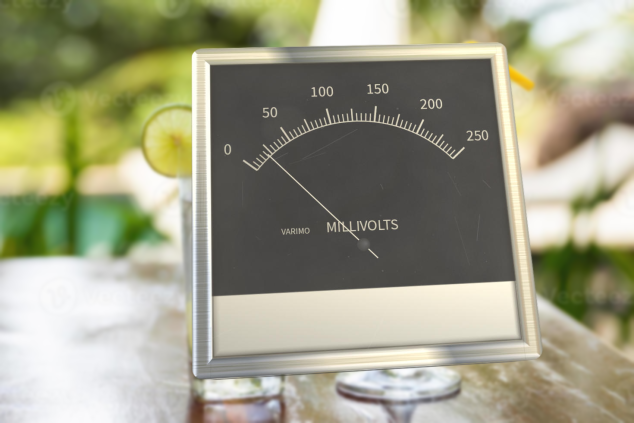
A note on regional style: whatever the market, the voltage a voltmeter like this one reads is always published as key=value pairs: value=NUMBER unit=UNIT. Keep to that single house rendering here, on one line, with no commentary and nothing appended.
value=20 unit=mV
